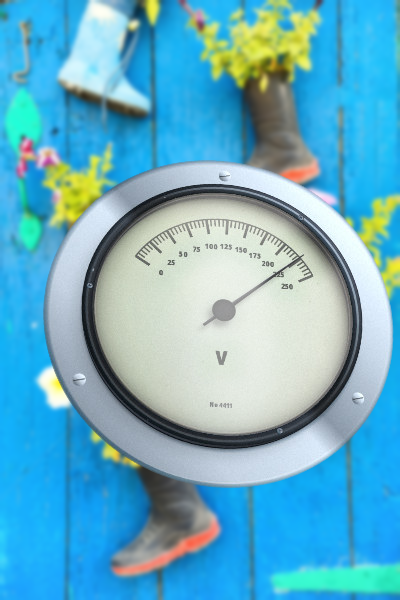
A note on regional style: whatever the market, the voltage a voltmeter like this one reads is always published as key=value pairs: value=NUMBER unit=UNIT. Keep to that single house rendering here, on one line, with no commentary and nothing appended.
value=225 unit=V
